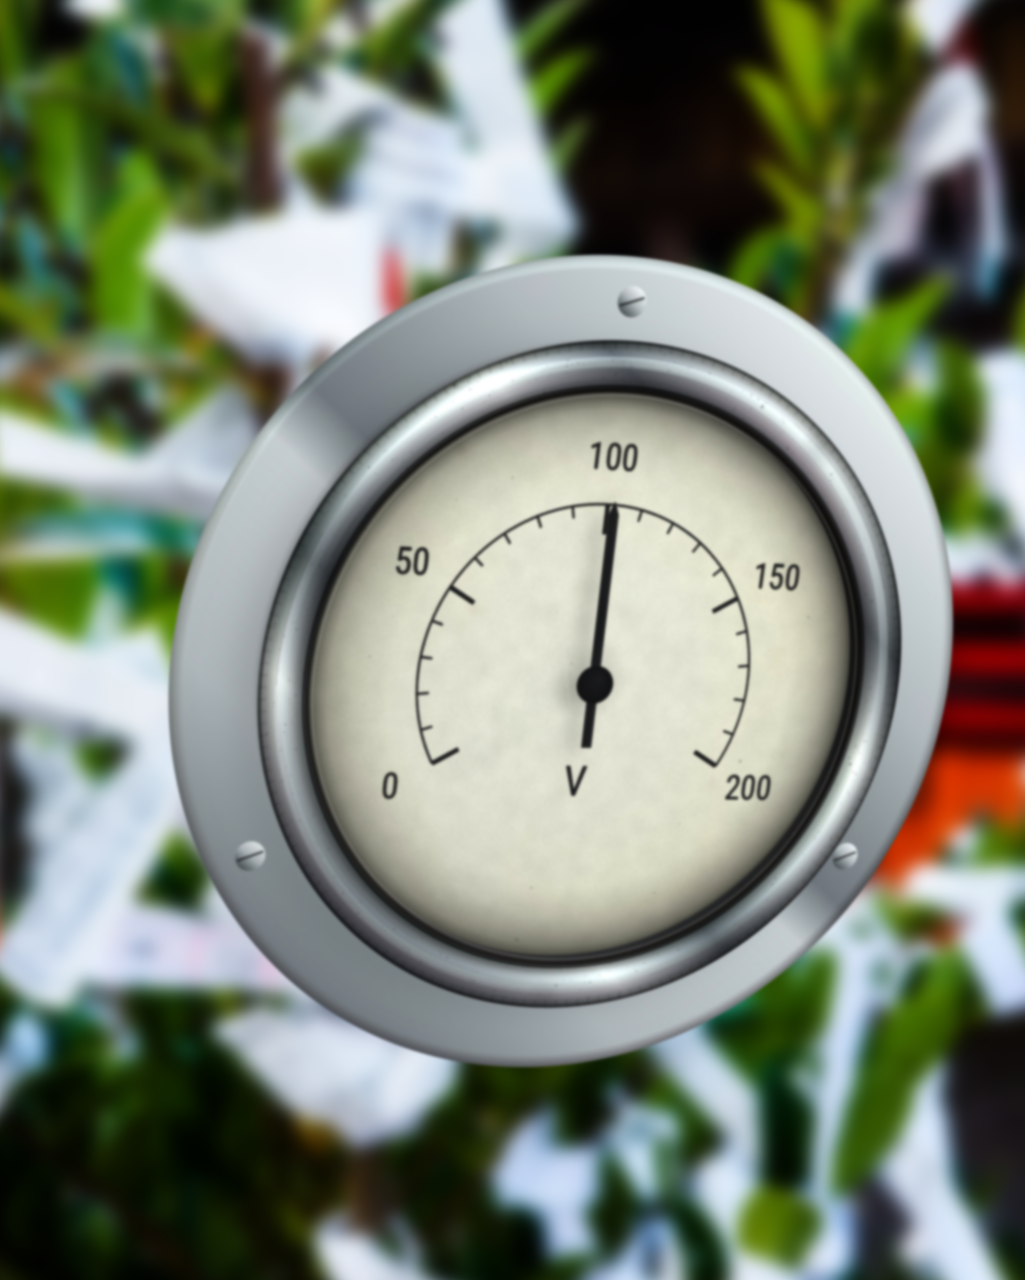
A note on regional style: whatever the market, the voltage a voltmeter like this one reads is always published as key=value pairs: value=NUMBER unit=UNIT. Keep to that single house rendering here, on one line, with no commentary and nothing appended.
value=100 unit=V
